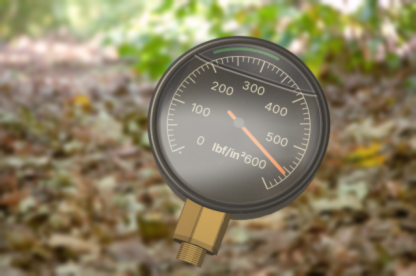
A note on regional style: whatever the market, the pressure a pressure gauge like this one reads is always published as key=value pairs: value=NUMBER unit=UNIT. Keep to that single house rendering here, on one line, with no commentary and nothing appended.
value=560 unit=psi
